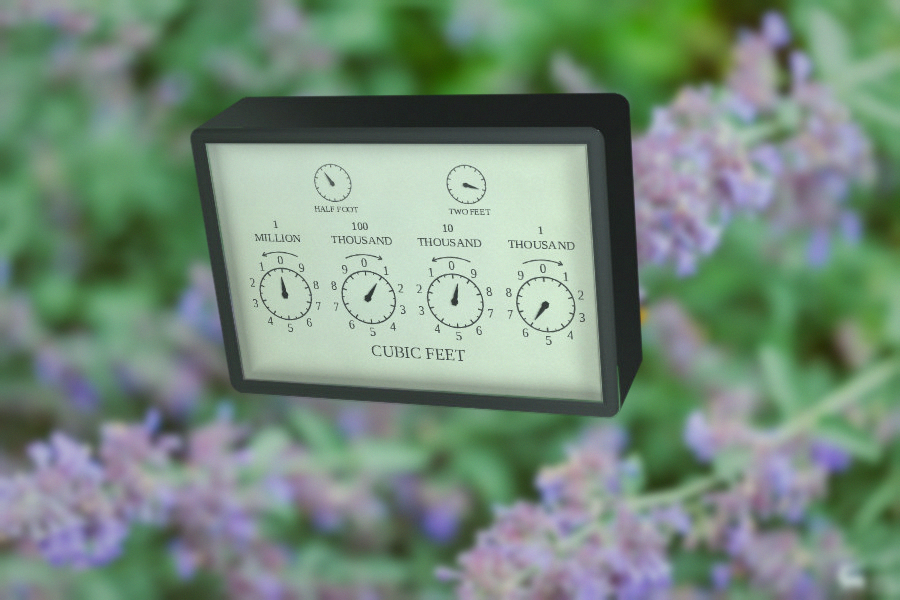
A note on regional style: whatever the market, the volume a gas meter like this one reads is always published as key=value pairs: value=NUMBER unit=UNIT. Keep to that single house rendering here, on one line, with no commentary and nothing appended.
value=9600 unit=ft³
